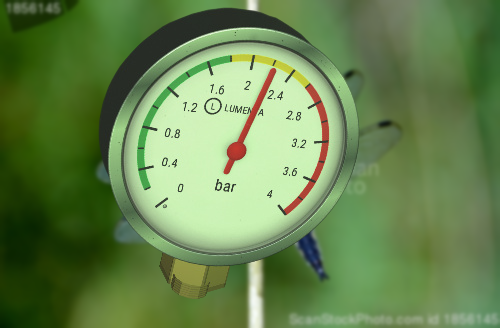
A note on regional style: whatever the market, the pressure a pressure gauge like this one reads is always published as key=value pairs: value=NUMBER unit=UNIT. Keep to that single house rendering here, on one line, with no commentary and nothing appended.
value=2.2 unit=bar
